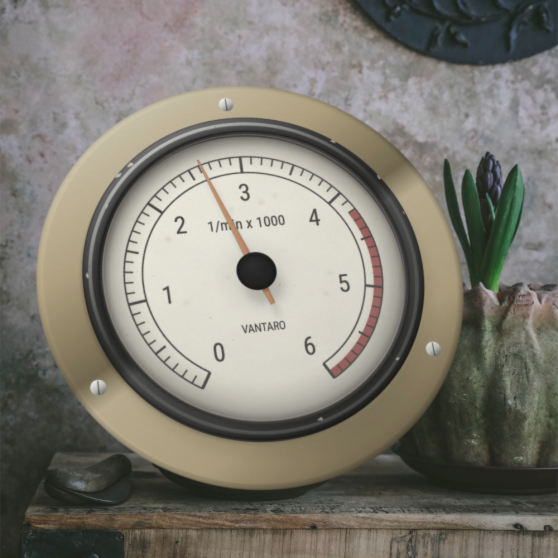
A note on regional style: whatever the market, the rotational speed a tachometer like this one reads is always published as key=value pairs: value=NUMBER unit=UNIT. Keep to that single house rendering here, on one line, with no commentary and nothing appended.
value=2600 unit=rpm
